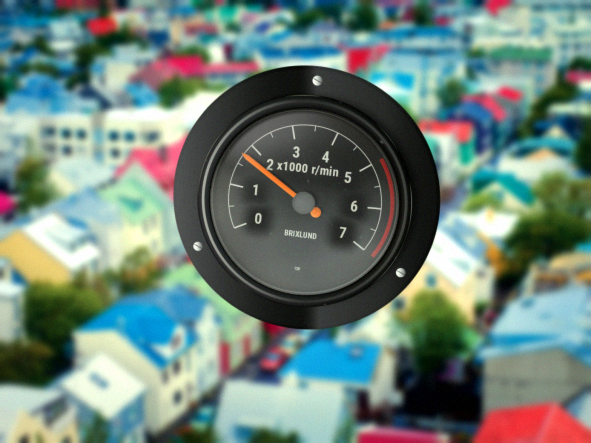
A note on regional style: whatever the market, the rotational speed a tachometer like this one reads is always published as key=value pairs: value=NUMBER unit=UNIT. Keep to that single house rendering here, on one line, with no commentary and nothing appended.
value=1750 unit=rpm
